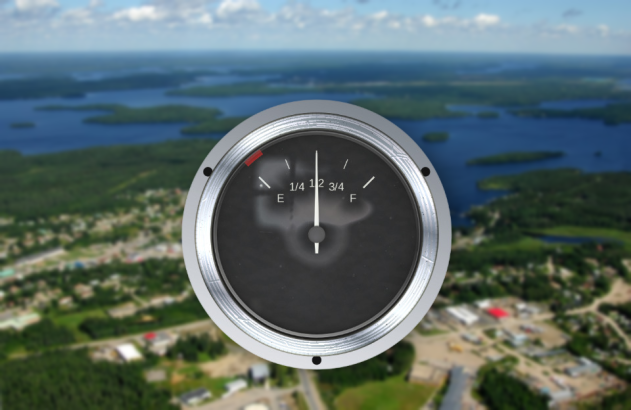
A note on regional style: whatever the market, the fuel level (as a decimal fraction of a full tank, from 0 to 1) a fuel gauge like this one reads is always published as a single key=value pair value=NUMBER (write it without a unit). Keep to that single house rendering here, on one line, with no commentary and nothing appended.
value=0.5
